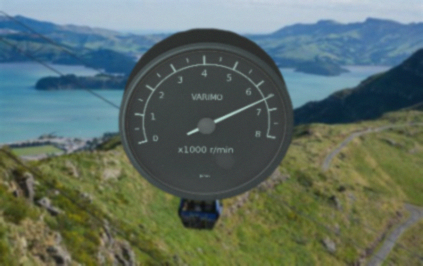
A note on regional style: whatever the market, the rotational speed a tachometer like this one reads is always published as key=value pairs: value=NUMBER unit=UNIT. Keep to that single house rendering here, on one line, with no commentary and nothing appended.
value=6500 unit=rpm
